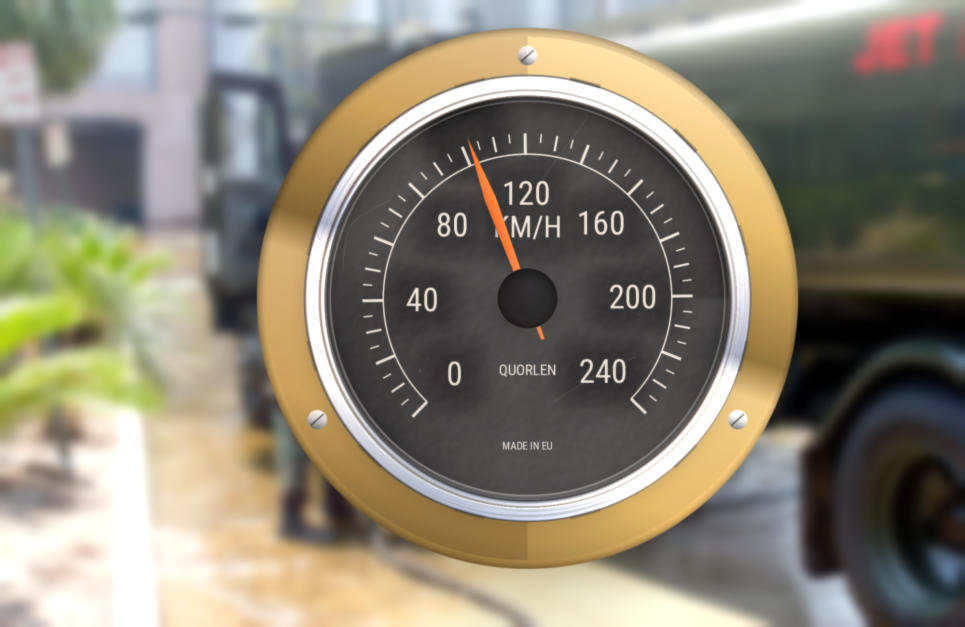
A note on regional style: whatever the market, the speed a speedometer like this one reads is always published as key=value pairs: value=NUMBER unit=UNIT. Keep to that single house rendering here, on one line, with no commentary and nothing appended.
value=102.5 unit=km/h
